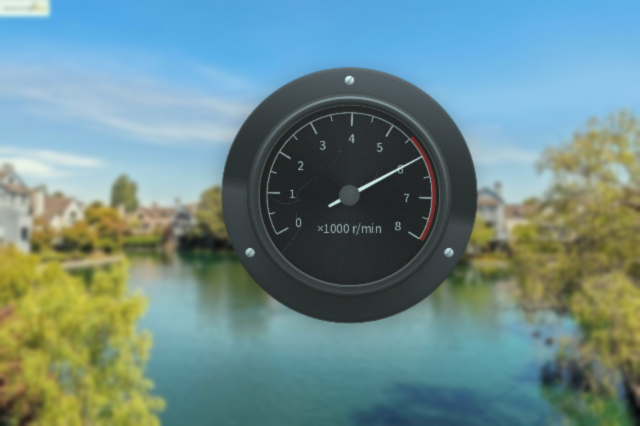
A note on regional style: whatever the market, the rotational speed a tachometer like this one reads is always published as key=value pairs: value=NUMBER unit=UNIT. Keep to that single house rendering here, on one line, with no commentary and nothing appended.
value=6000 unit=rpm
